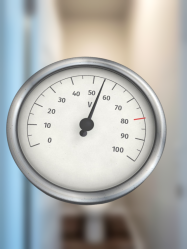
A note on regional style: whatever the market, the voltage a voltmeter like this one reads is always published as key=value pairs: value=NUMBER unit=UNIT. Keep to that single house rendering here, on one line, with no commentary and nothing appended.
value=55 unit=V
